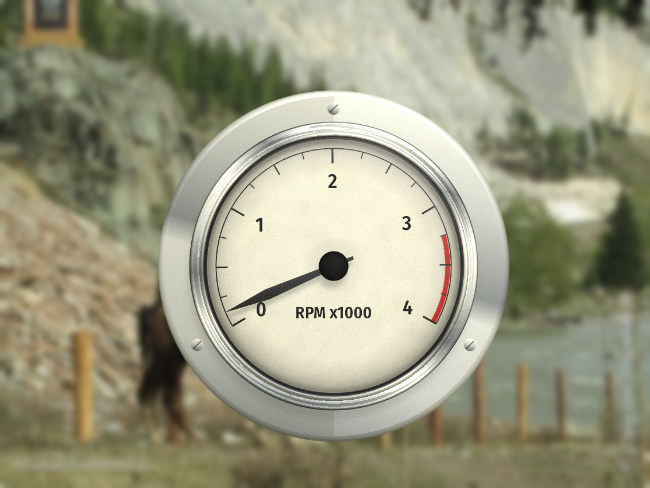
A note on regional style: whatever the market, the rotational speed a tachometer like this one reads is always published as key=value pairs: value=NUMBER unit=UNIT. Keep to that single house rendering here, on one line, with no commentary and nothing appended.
value=125 unit=rpm
